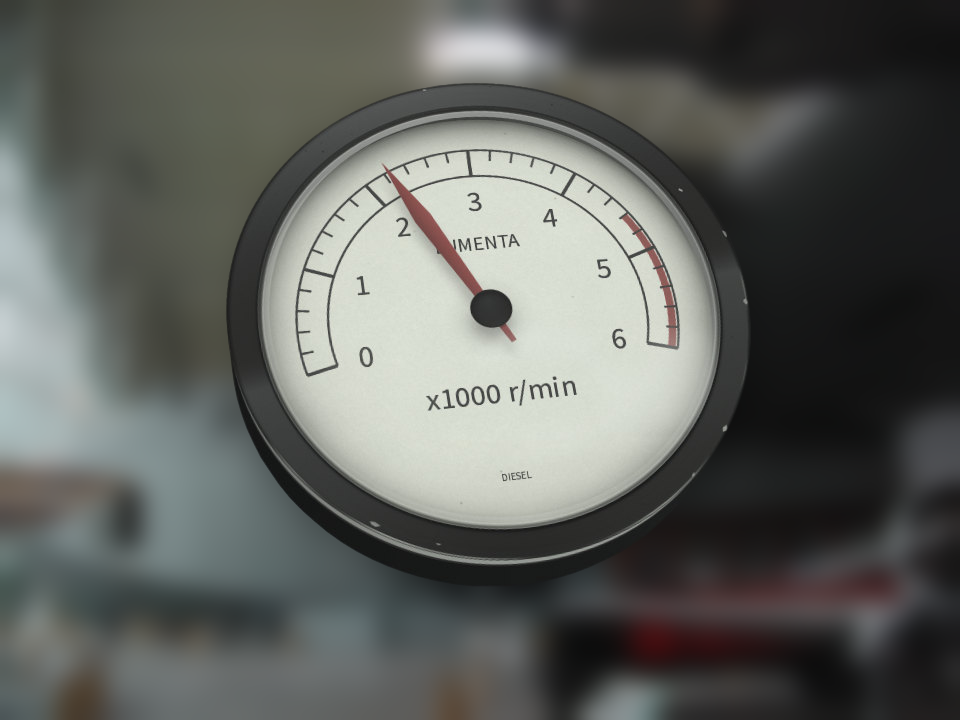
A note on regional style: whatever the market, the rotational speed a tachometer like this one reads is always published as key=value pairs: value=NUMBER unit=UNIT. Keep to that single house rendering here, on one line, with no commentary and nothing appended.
value=2200 unit=rpm
